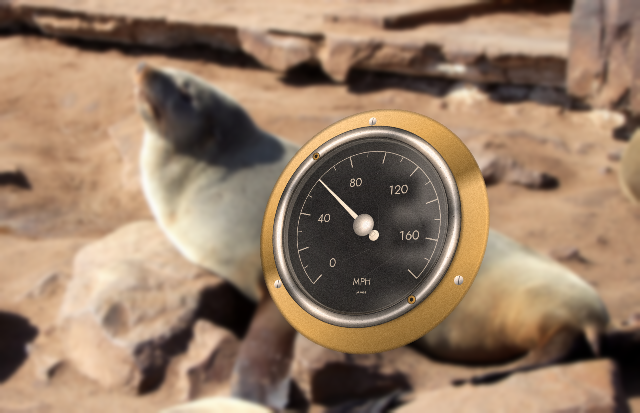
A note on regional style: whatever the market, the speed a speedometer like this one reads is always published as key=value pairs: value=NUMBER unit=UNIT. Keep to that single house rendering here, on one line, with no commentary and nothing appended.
value=60 unit=mph
